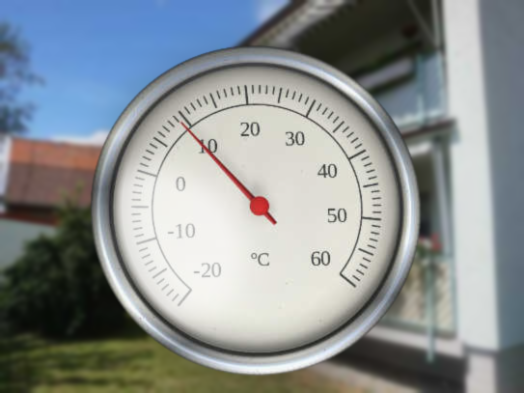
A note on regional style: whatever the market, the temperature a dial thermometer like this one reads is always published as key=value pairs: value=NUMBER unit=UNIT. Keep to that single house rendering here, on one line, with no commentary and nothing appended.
value=9 unit=°C
